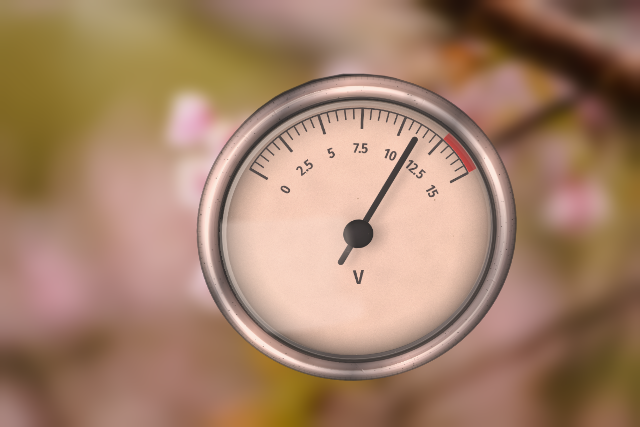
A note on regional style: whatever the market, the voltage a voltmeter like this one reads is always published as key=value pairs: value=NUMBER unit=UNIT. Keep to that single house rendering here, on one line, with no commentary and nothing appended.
value=11 unit=V
